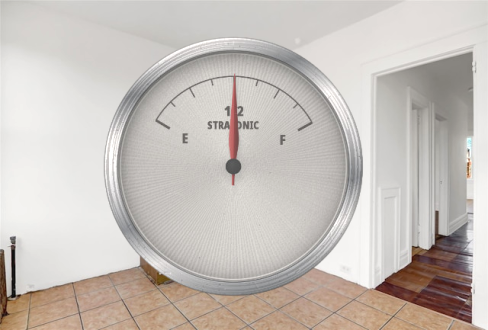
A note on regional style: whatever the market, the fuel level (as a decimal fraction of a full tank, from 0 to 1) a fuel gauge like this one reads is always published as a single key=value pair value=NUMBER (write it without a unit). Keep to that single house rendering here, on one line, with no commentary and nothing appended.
value=0.5
